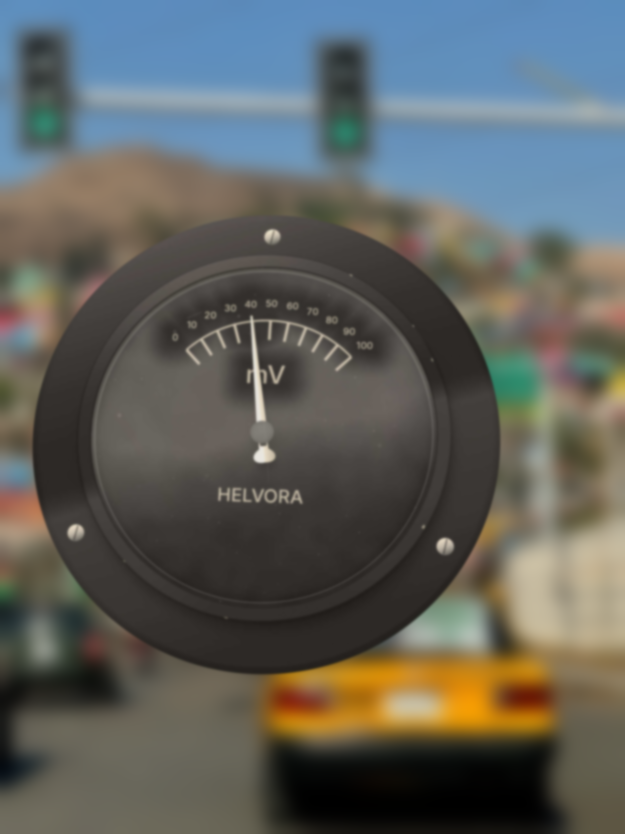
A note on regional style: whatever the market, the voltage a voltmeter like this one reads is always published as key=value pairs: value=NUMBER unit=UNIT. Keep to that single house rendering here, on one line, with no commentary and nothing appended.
value=40 unit=mV
